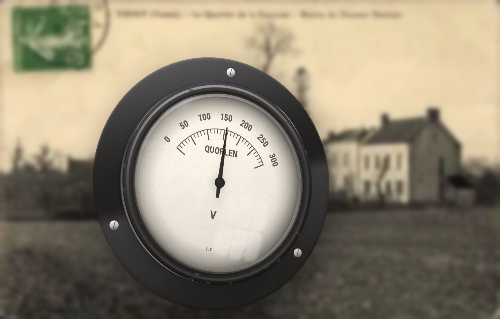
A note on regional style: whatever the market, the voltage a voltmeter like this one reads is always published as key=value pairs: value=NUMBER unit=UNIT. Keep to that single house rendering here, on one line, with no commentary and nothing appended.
value=150 unit=V
